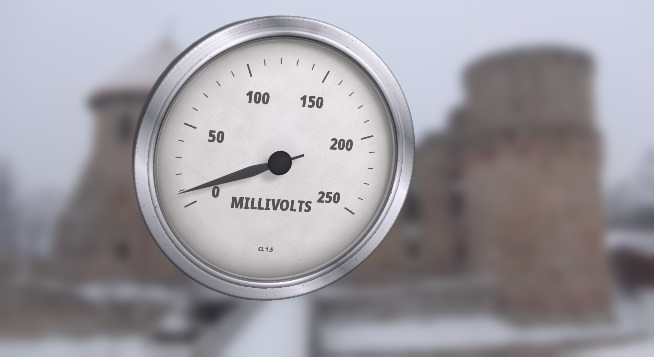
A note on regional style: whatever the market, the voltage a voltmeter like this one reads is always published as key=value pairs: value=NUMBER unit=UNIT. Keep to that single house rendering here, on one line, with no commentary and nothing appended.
value=10 unit=mV
